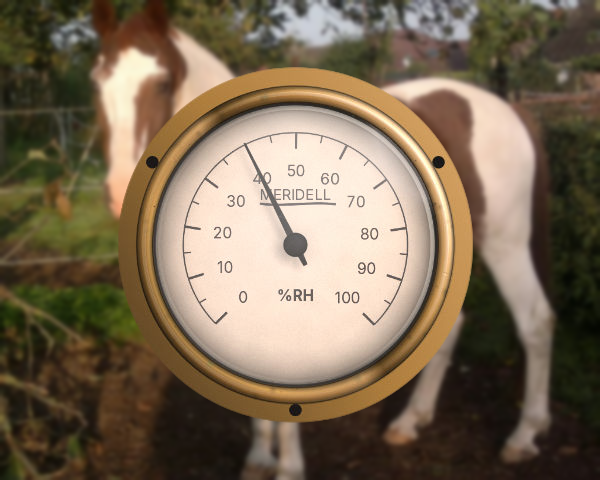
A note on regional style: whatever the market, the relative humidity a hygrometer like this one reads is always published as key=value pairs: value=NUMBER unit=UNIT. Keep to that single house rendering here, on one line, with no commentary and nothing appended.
value=40 unit=%
